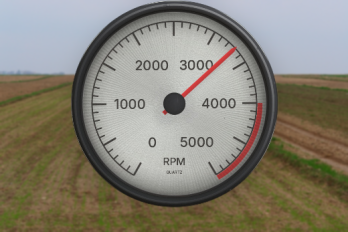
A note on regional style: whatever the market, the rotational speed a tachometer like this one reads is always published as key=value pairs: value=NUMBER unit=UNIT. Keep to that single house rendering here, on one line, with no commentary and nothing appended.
value=3300 unit=rpm
